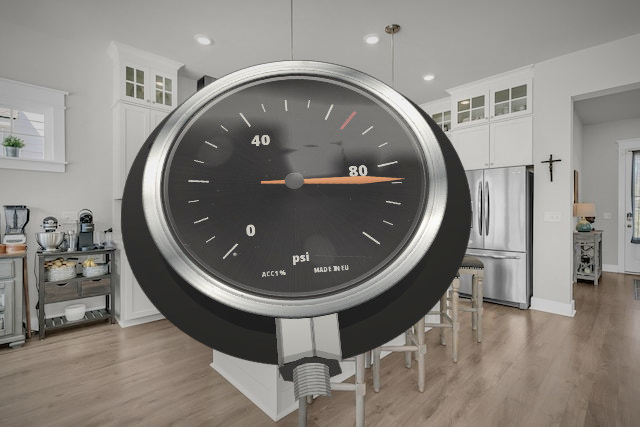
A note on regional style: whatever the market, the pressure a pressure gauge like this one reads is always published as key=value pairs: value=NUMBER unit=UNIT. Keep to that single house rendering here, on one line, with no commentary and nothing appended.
value=85 unit=psi
